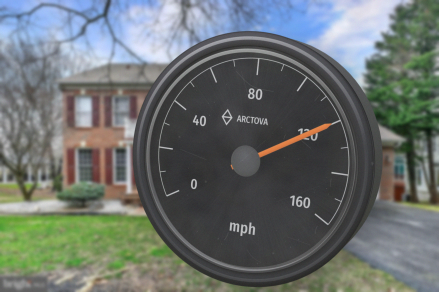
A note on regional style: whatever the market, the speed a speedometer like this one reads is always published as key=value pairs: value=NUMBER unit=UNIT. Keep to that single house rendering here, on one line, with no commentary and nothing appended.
value=120 unit=mph
